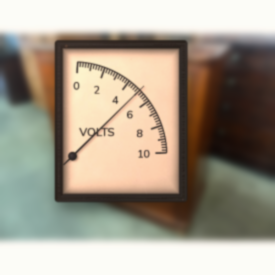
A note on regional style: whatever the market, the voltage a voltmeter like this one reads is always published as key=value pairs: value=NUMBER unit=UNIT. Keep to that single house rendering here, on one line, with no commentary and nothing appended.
value=5 unit=V
